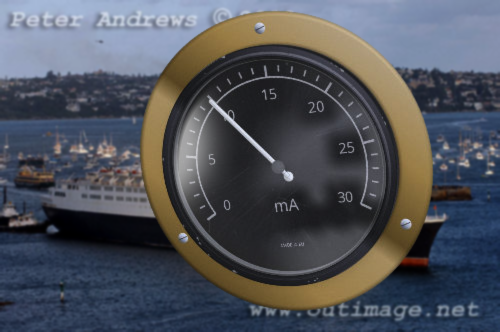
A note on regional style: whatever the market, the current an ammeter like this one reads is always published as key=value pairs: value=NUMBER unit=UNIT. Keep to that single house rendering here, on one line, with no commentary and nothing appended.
value=10 unit=mA
